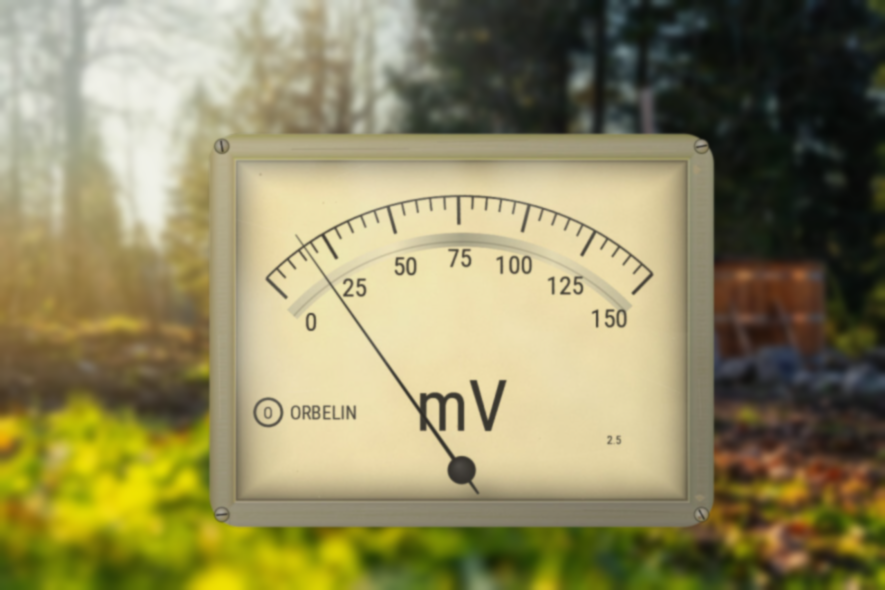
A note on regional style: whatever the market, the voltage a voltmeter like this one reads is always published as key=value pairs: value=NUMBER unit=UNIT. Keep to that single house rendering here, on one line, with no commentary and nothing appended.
value=17.5 unit=mV
